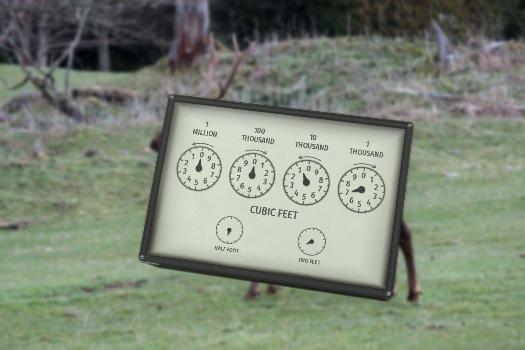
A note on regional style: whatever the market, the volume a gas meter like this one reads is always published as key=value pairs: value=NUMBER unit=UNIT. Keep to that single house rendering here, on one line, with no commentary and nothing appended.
value=700 unit=ft³
